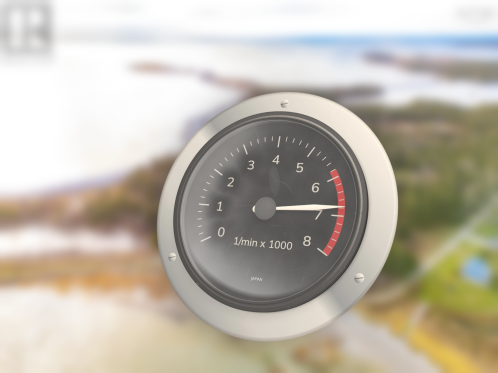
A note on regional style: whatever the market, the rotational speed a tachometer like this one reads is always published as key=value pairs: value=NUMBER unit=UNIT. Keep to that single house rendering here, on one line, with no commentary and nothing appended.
value=6800 unit=rpm
